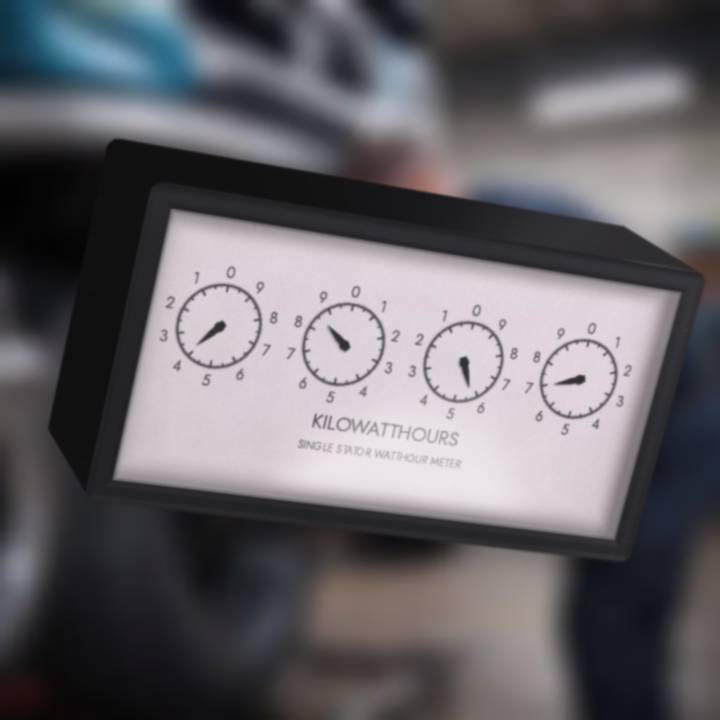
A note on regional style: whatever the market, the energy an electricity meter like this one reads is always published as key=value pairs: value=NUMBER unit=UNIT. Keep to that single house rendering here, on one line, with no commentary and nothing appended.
value=3857 unit=kWh
